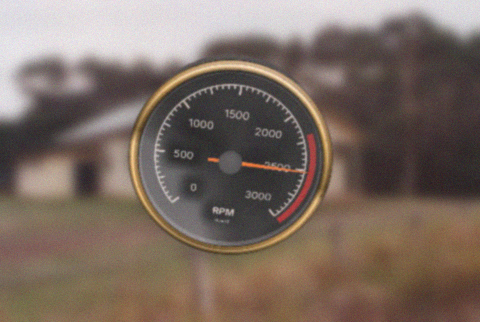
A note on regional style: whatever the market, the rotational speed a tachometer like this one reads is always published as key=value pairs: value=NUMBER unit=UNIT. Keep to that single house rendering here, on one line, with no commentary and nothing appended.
value=2500 unit=rpm
